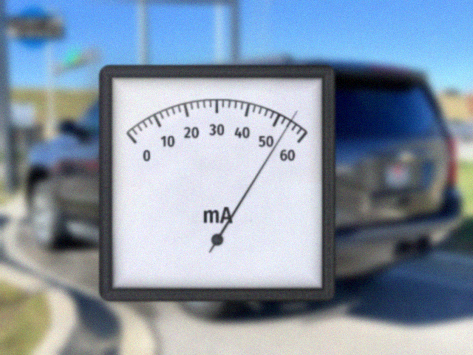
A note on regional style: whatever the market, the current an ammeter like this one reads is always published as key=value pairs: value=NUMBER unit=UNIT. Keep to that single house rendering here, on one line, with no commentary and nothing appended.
value=54 unit=mA
